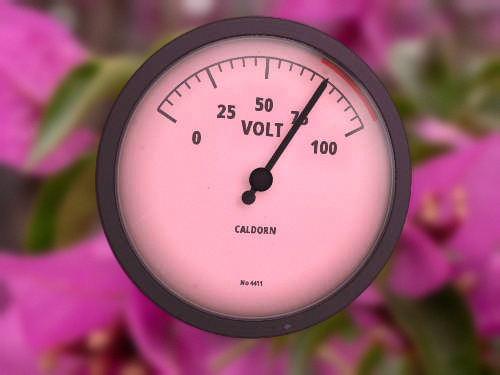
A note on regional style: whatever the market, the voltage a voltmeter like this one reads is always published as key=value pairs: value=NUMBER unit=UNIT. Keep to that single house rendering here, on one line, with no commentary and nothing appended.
value=75 unit=V
